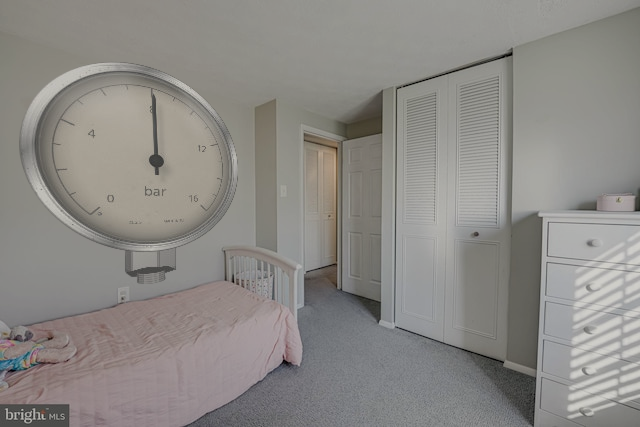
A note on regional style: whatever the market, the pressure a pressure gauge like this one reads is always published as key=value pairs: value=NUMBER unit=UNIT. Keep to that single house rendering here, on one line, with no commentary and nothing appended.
value=8 unit=bar
